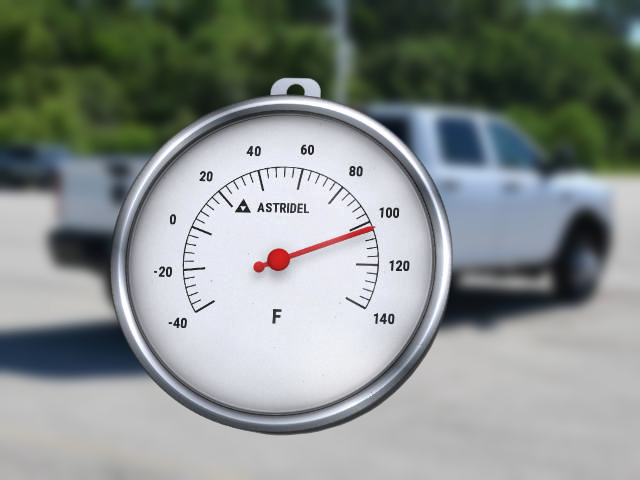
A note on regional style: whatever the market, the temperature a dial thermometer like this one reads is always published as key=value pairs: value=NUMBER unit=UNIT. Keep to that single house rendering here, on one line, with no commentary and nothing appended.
value=104 unit=°F
